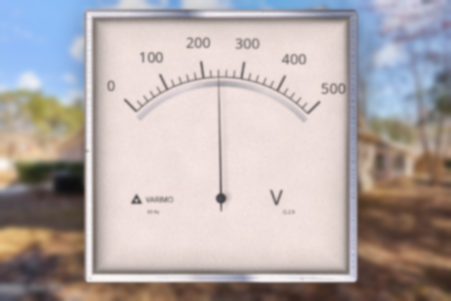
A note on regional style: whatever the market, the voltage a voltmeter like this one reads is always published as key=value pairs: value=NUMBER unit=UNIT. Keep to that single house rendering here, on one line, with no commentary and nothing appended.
value=240 unit=V
